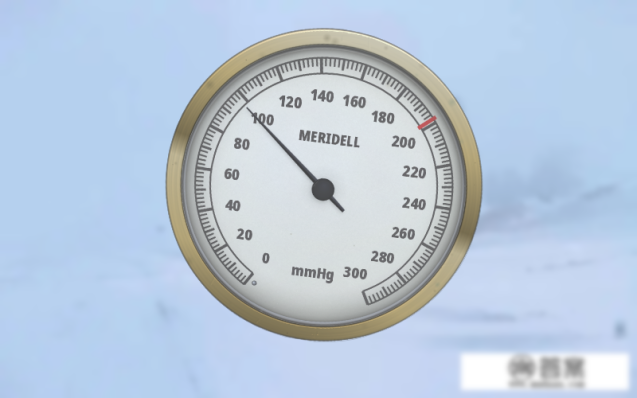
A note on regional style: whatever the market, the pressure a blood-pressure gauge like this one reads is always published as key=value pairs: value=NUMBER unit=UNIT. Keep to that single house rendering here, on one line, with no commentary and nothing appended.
value=98 unit=mmHg
